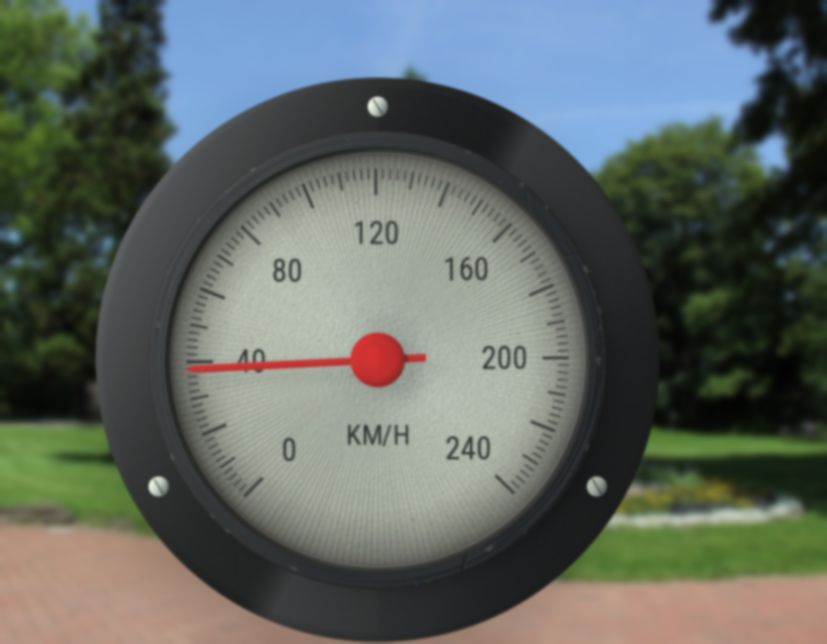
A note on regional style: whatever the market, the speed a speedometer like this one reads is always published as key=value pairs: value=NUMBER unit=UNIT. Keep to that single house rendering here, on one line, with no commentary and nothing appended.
value=38 unit=km/h
